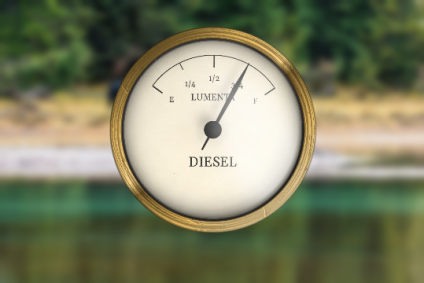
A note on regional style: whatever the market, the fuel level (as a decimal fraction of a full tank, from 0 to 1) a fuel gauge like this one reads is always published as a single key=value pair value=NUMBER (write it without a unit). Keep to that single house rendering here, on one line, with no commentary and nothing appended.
value=0.75
